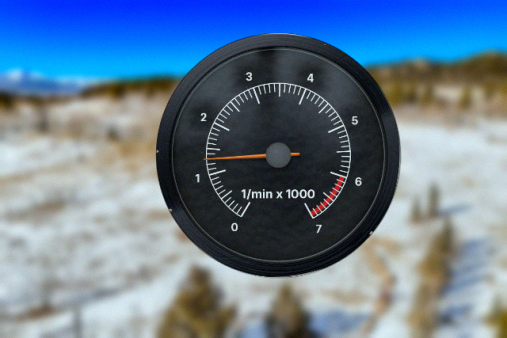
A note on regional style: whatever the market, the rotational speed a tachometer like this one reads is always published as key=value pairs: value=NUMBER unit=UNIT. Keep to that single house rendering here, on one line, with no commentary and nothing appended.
value=1300 unit=rpm
